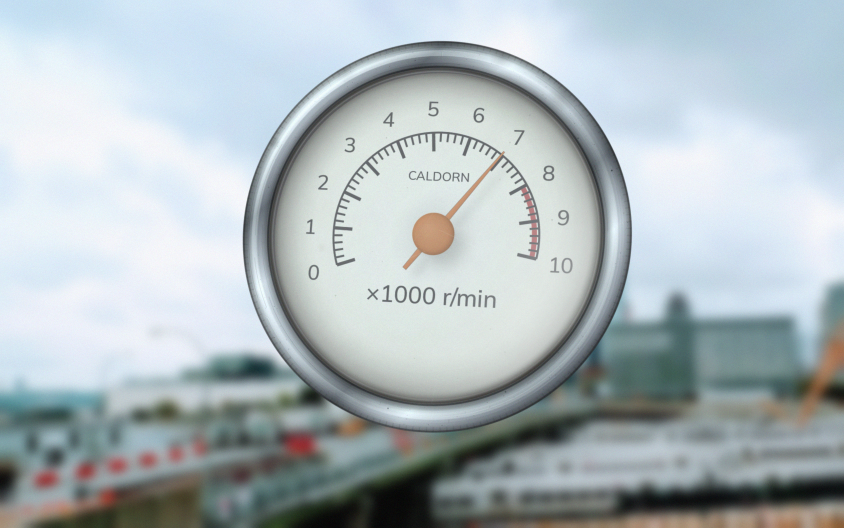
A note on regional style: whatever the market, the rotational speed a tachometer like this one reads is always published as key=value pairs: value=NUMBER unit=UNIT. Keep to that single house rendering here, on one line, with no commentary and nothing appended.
value=7000 unit=rpm
